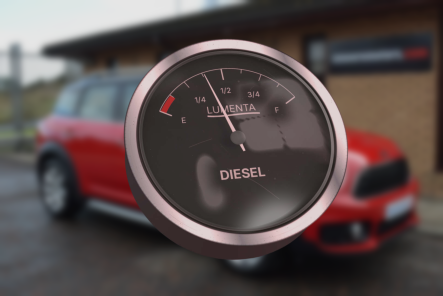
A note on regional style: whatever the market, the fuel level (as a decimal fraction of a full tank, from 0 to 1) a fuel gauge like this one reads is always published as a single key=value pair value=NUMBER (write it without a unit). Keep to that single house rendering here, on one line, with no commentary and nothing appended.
value=0.375
